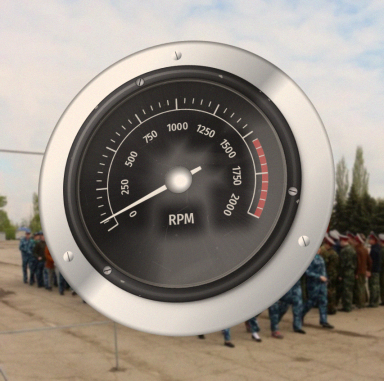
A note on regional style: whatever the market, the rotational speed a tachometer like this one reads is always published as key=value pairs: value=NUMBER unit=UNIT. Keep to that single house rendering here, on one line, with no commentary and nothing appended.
value=50 unit=rpm
